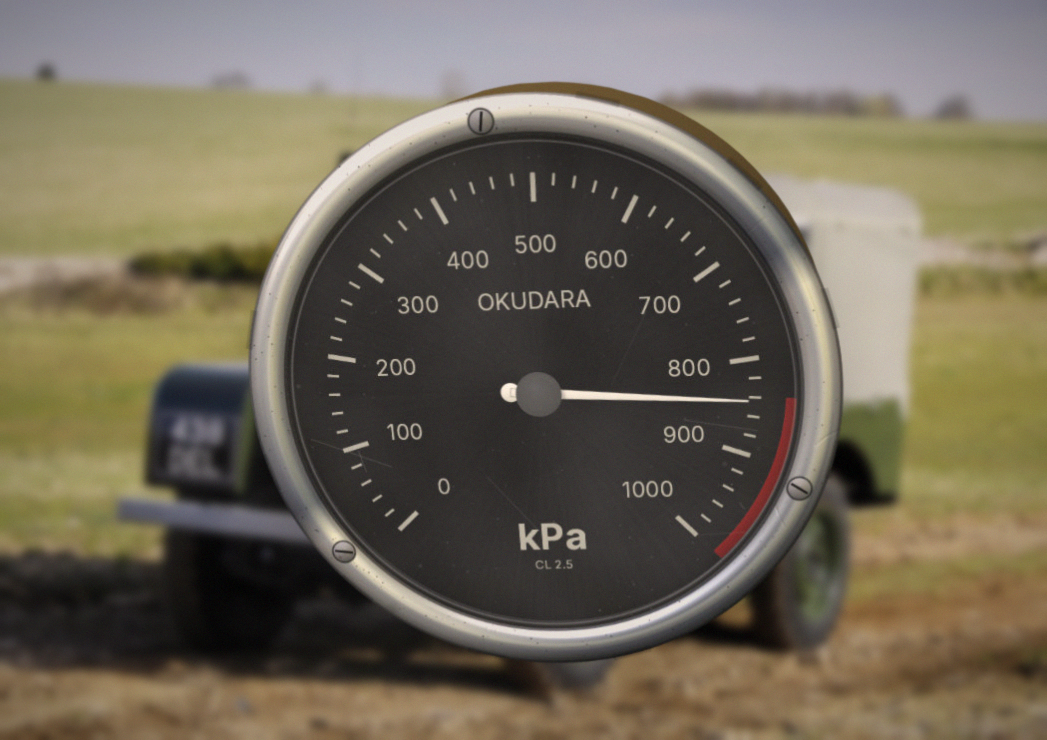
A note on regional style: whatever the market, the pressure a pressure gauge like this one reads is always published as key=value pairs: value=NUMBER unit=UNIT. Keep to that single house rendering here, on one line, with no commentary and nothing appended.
value=840 unit=kPa
